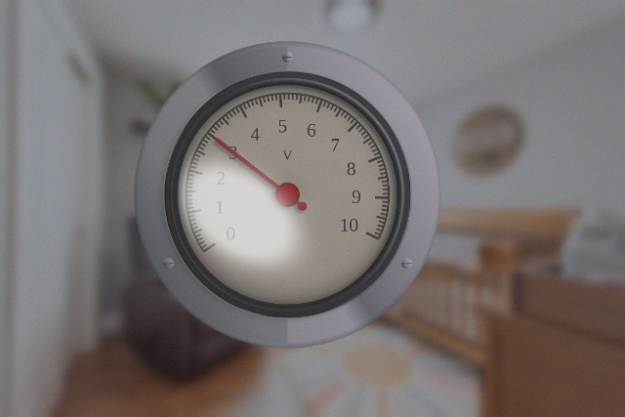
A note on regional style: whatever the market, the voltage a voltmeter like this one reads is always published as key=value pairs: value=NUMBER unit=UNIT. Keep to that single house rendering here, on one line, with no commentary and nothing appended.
value=3 unit=V
